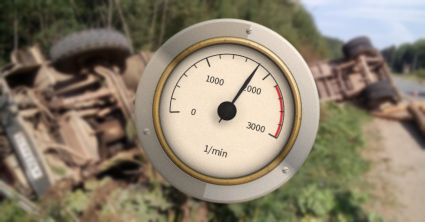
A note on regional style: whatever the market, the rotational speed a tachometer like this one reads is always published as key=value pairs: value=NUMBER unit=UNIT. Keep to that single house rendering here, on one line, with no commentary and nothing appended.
value=1800 unit=rpm
